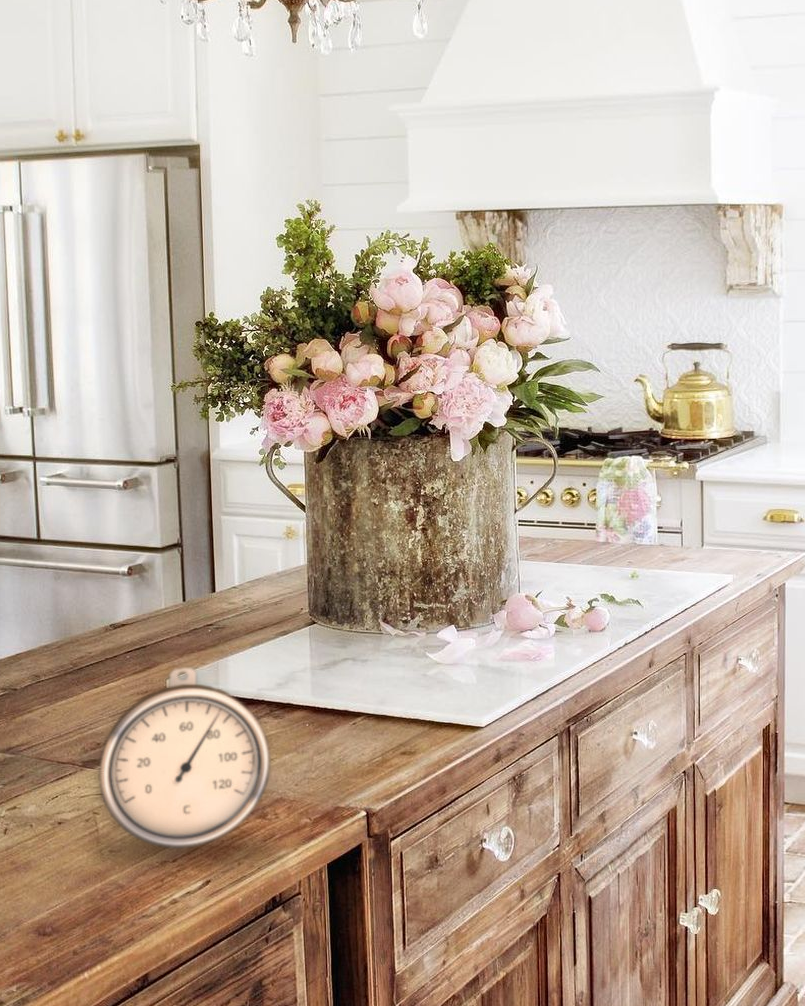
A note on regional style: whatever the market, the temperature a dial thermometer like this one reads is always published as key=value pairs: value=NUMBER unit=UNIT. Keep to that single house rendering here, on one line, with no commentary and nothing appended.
value=75 unit=°C
